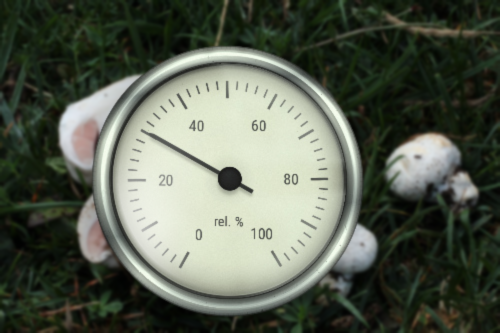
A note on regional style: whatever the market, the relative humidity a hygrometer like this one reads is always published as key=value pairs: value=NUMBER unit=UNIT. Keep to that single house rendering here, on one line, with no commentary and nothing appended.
value=30 unit=%
